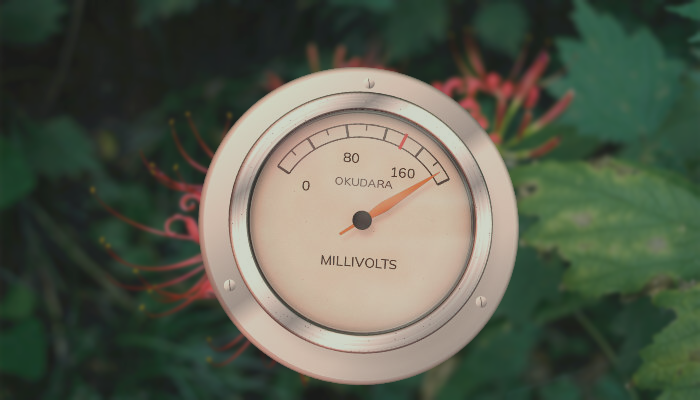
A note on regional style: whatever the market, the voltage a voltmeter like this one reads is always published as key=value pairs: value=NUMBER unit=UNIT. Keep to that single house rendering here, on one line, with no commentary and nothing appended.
value=190 unit=mV
